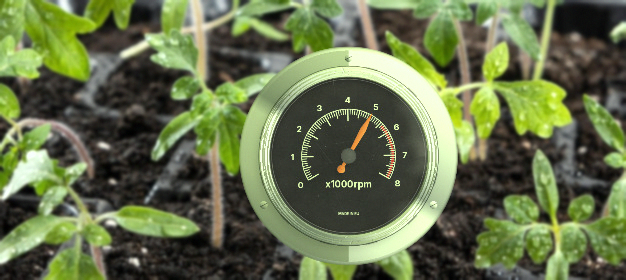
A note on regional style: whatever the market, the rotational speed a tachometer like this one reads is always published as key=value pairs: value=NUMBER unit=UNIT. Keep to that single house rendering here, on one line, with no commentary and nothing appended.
value=5000 unit=rpm
